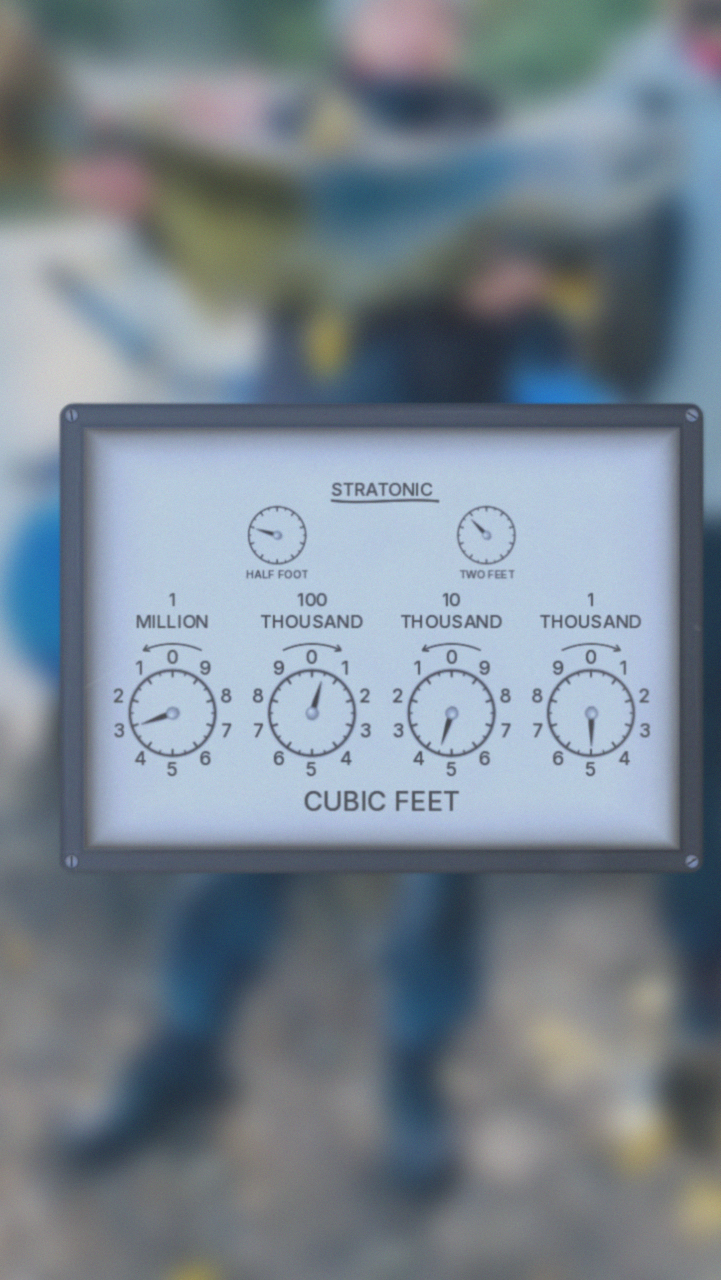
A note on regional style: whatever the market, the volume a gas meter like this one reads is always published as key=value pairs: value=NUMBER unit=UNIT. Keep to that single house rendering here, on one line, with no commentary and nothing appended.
value=304500 unit=ft³
